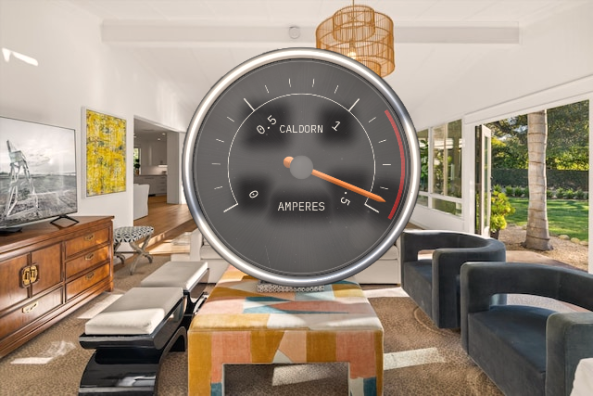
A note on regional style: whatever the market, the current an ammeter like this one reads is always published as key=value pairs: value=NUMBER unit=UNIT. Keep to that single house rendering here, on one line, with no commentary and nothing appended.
value=1.45 unit=A
